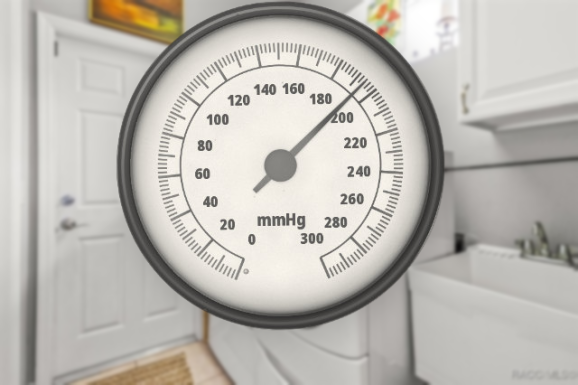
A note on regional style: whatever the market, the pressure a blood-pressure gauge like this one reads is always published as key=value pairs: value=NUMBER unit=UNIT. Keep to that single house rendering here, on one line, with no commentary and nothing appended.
value=194 unit=mmHg
